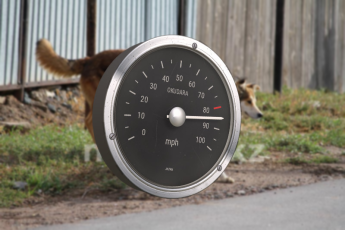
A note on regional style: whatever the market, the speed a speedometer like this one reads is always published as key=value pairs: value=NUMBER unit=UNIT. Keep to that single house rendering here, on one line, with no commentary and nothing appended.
value=85 unit=mph
